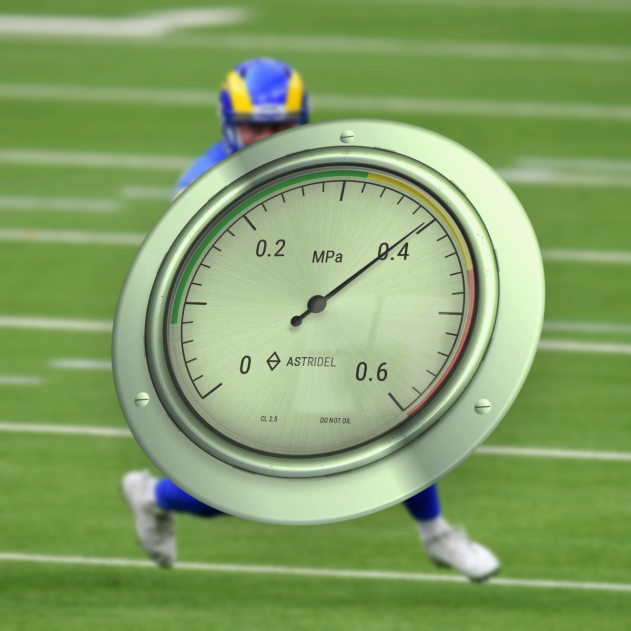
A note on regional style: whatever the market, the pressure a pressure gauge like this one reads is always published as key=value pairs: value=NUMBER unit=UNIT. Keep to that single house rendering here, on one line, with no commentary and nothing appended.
value=0.4 unit=MPa
